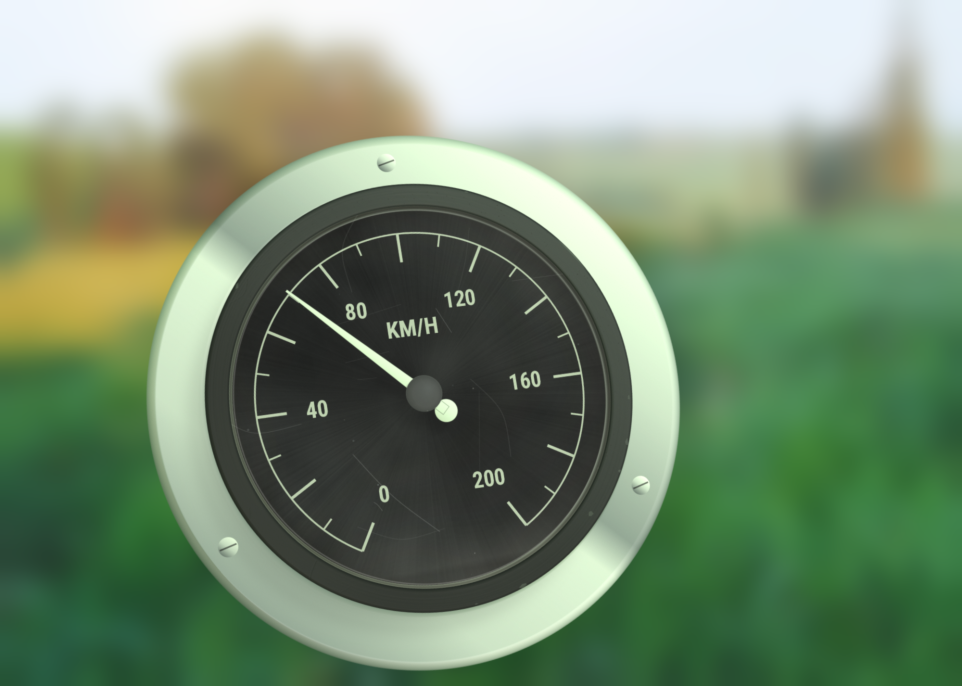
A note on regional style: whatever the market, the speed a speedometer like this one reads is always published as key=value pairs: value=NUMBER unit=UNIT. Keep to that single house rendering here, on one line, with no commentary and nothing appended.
value=70 unit=km/h
